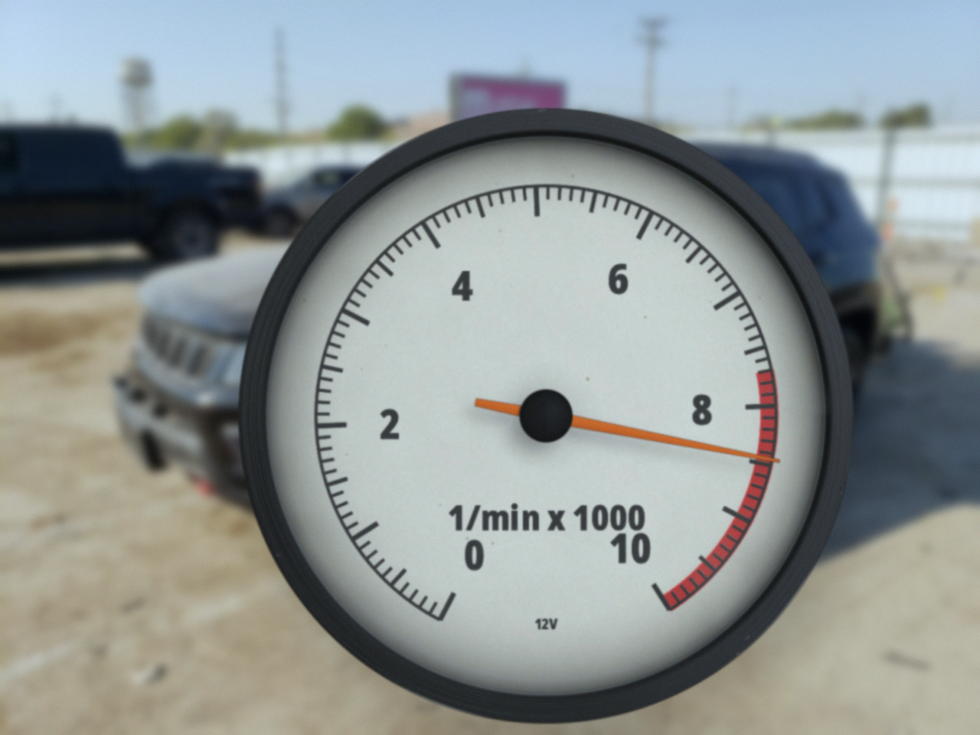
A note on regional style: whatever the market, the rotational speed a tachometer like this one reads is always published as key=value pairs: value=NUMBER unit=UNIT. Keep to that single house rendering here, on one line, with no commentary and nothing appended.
value=8450 unit=rpm
